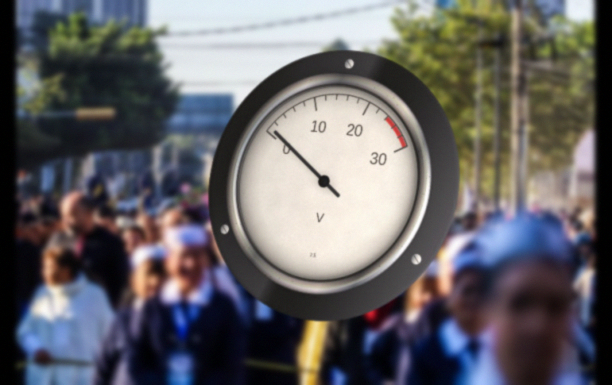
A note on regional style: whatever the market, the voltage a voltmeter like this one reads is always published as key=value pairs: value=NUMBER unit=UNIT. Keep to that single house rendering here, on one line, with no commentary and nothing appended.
value=1 unit=V
